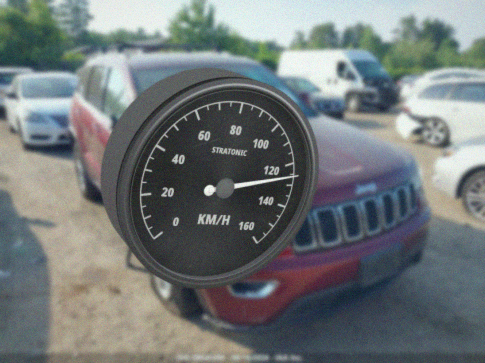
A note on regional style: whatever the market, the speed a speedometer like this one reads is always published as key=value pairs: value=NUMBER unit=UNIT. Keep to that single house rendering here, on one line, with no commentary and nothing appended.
value=125 unit=km/h
